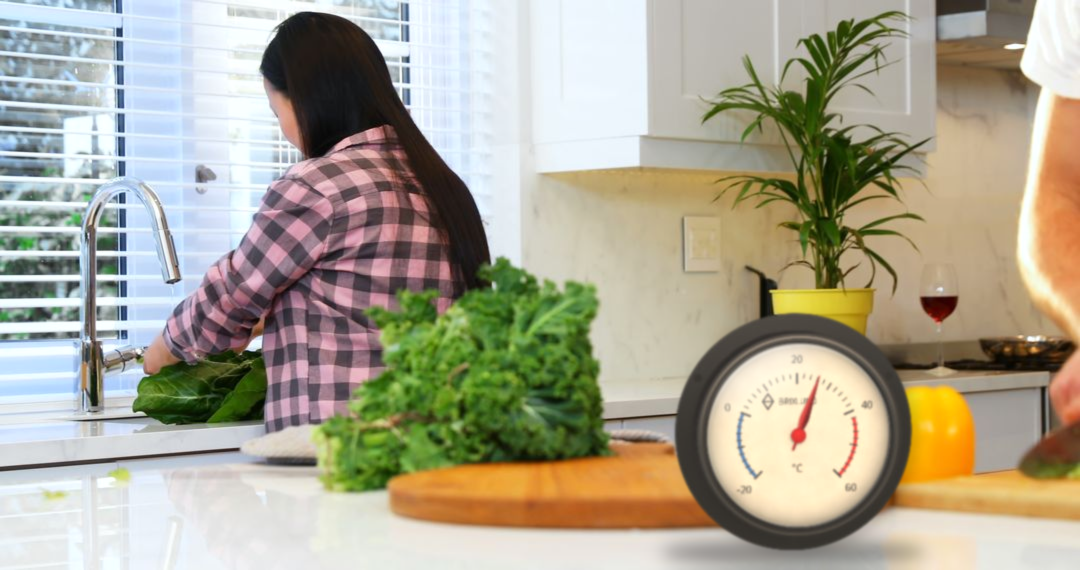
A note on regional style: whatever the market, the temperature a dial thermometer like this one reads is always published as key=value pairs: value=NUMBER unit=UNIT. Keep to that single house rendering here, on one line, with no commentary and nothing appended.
value=26 unit=°C
